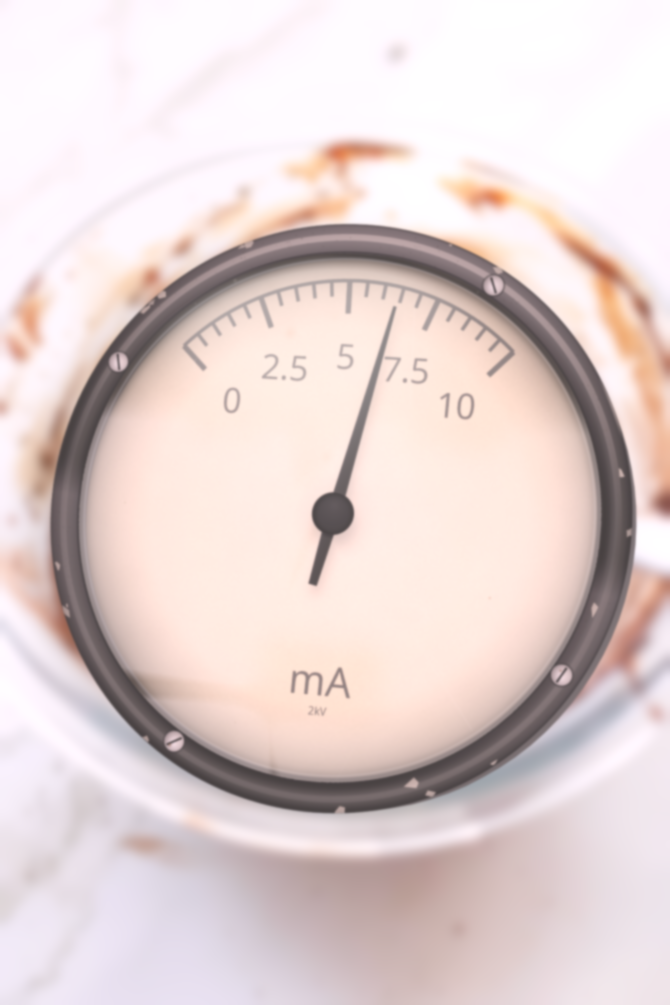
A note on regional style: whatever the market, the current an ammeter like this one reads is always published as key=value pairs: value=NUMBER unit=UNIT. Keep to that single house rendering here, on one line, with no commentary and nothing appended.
value=6.5 unit=mA
